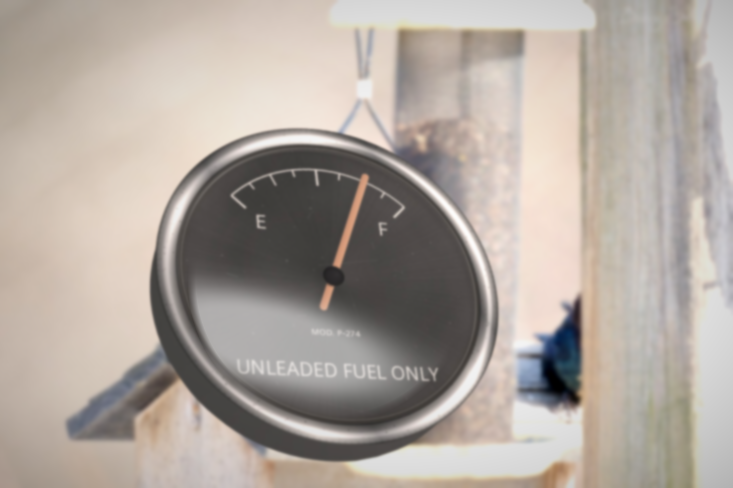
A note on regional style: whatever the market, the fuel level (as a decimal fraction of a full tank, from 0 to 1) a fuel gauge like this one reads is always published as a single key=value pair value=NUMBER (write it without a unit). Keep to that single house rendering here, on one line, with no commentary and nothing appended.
value=0.75
